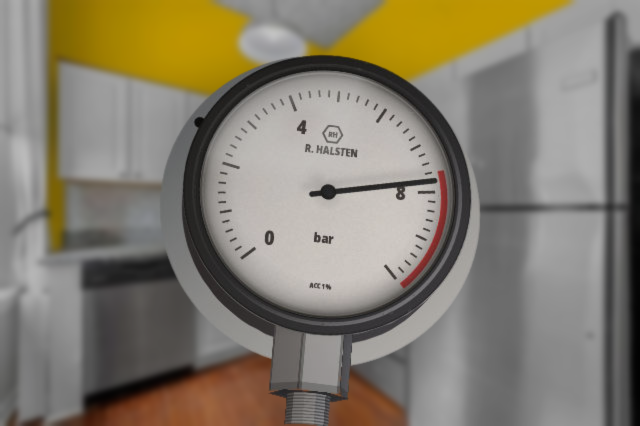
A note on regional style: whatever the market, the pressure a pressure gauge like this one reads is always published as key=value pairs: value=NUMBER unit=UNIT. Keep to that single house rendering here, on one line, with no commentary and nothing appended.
value=7.8 unit=bar
